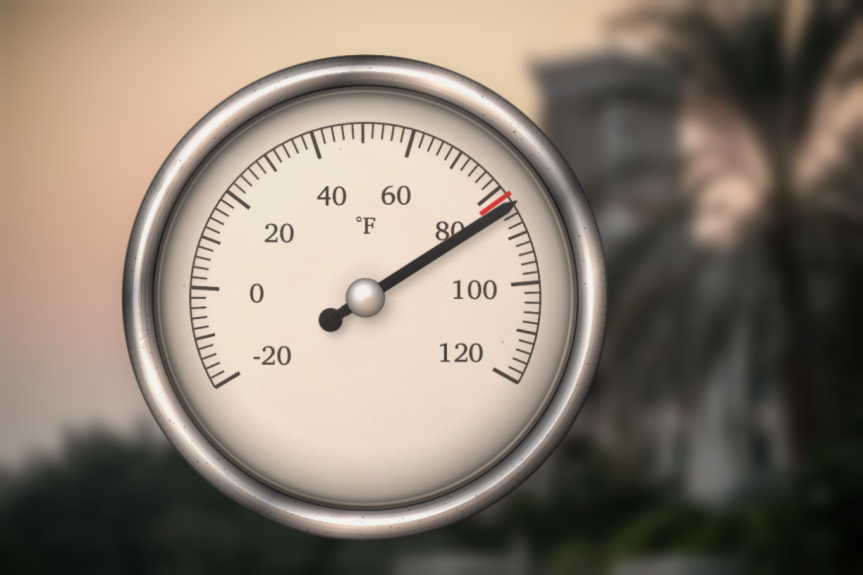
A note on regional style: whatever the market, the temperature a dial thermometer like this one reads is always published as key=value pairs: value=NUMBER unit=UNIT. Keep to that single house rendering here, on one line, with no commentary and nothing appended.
value=84 unit=°F
